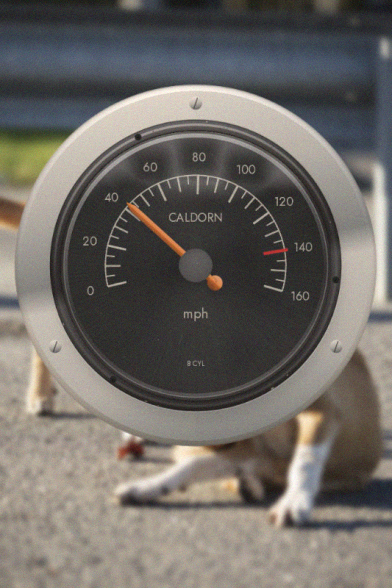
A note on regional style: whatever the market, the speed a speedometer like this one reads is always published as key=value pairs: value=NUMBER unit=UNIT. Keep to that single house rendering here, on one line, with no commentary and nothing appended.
value=42.5 unit=mph
